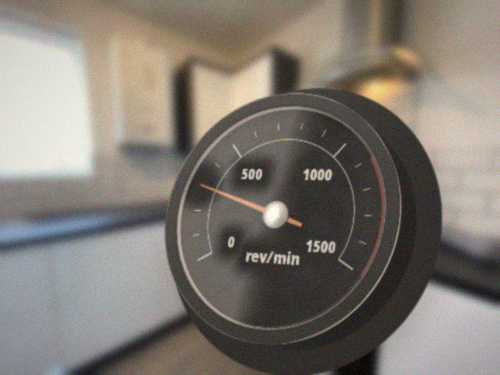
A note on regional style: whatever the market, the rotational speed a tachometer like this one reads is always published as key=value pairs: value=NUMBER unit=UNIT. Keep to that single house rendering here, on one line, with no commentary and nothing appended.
value=300 unit=rpm
